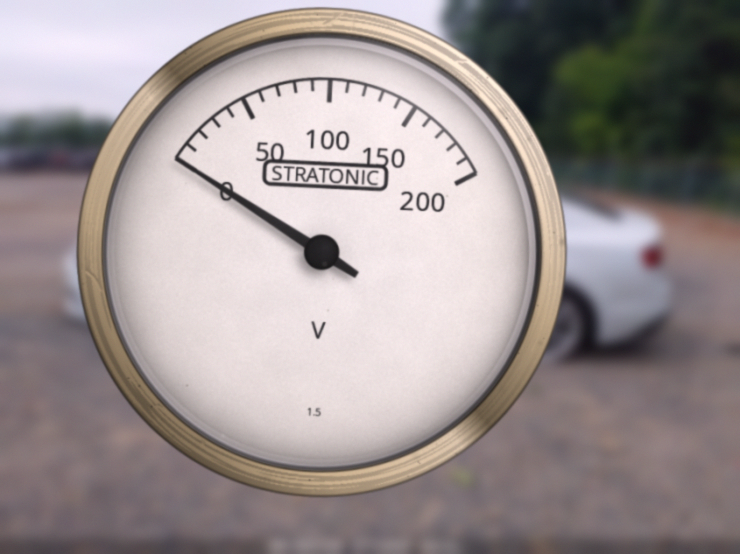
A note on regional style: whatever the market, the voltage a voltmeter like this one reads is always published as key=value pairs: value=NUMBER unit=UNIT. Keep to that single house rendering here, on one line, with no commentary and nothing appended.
value=0 unit=V
